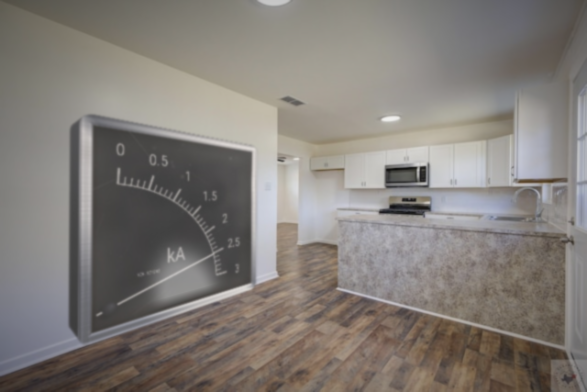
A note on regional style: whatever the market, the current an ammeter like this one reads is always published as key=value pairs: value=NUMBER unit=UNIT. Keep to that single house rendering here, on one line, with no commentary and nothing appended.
value=2.5 unit=kA
